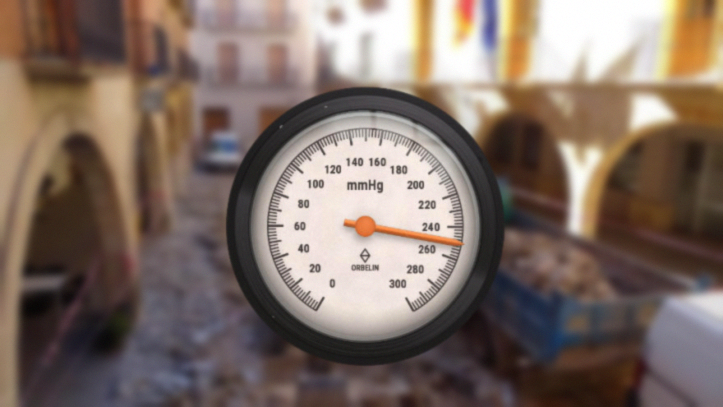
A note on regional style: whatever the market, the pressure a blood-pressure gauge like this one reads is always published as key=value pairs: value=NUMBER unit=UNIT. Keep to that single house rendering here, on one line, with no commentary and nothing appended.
value=250 unit=mmHg
